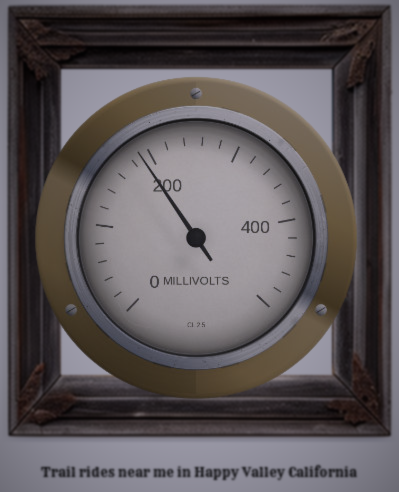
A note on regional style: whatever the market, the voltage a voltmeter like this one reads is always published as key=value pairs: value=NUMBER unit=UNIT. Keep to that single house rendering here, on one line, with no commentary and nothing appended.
value=190 unit=mV
